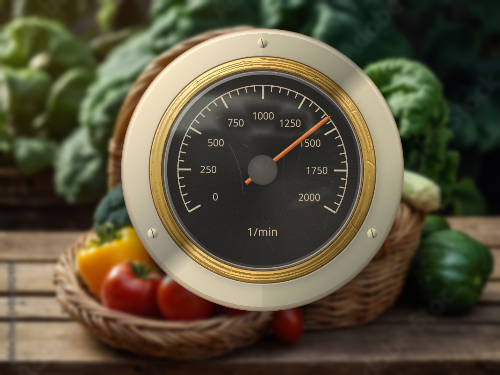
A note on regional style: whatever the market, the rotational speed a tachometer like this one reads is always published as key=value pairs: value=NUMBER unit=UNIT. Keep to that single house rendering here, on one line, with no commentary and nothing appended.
value=1425 unit=rpm
